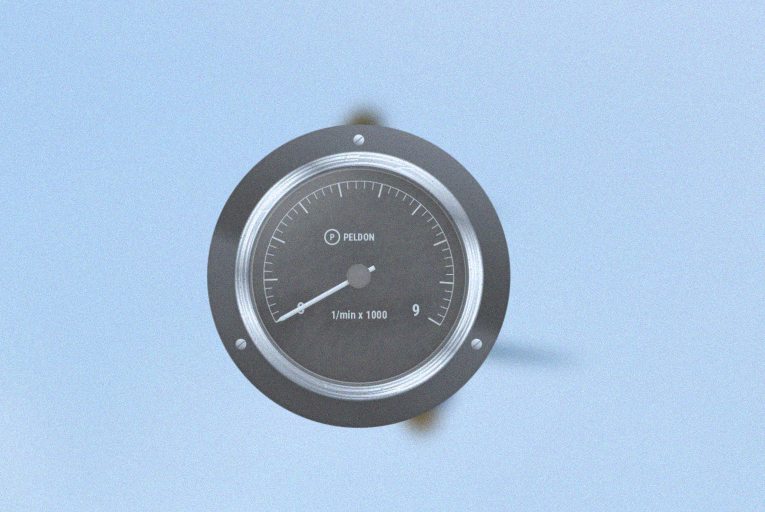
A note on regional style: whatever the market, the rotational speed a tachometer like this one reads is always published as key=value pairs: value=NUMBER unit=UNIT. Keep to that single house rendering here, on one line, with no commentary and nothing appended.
value=0 unit=rpm
